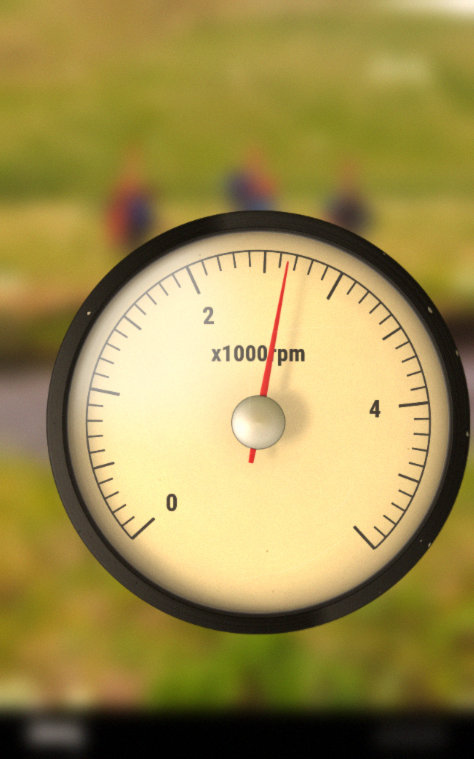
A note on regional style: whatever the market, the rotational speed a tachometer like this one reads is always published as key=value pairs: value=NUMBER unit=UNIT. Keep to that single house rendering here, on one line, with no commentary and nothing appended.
value=2650 unit=rpm
